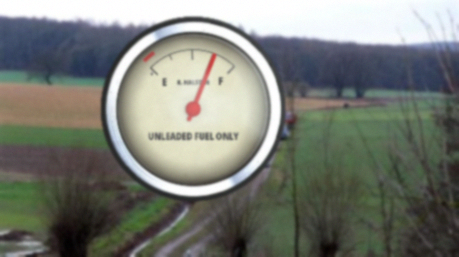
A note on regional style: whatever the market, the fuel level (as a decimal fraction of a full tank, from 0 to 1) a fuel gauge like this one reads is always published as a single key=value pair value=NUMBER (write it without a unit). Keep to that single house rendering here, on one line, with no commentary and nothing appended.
value=0.75
